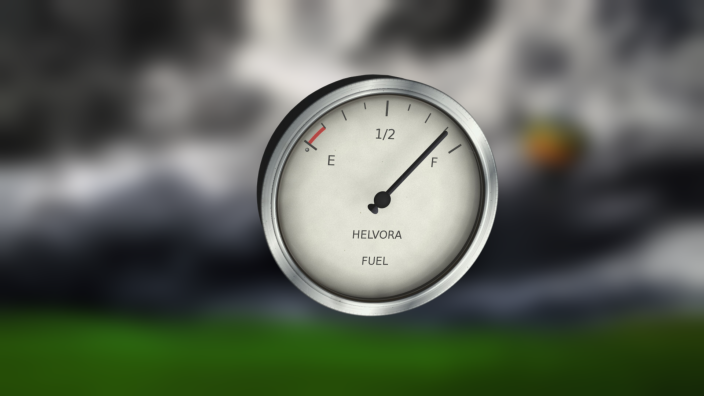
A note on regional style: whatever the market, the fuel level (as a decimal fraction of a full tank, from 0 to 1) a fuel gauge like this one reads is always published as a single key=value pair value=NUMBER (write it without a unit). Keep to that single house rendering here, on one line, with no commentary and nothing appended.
value=0.875
